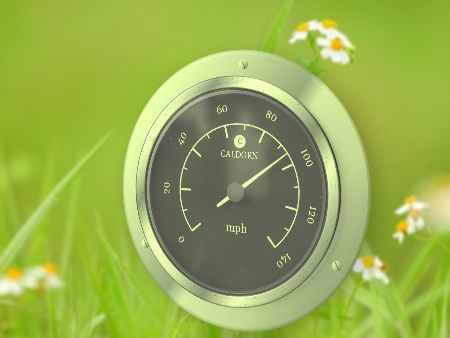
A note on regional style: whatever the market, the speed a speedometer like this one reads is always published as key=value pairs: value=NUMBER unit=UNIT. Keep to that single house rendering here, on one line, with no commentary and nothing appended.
value=95 unit=mph
